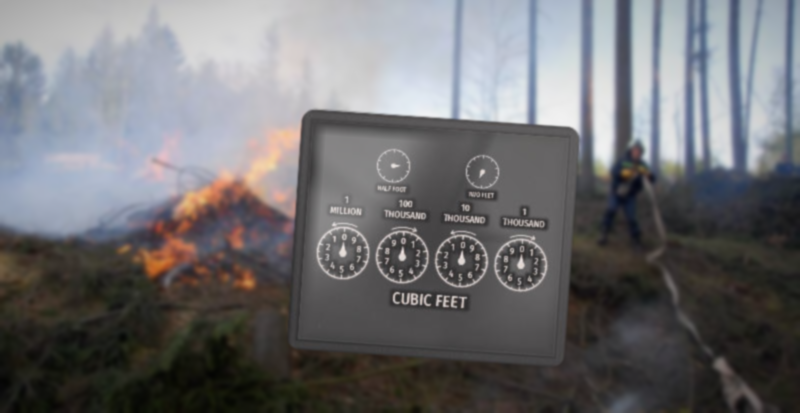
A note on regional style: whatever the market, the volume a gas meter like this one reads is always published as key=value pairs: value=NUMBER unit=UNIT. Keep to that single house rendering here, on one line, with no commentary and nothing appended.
value=0 unit=ft³
